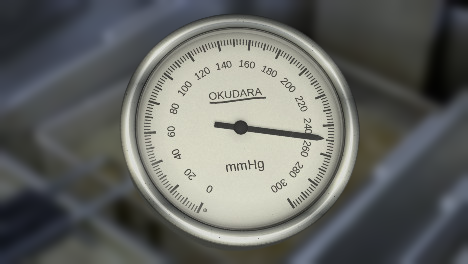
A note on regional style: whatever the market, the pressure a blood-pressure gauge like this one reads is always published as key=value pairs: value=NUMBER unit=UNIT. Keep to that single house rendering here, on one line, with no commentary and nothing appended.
value=250 unit=mmHg
